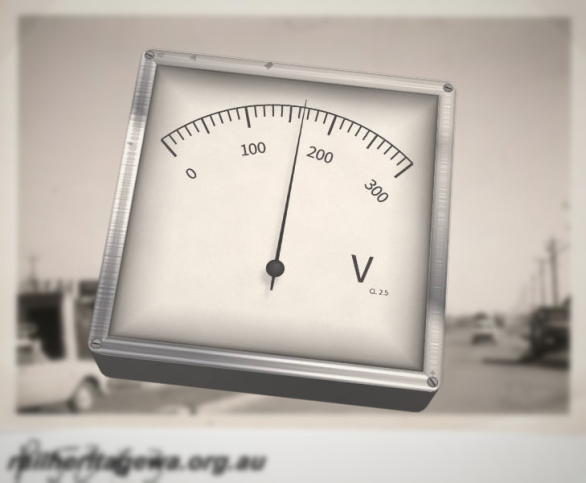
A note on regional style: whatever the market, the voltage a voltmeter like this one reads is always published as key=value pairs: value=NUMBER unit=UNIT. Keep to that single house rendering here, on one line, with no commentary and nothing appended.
value=165 unit=V
